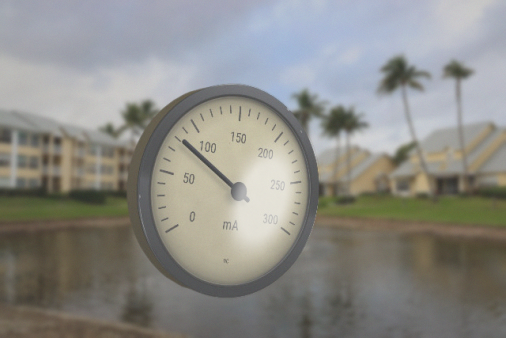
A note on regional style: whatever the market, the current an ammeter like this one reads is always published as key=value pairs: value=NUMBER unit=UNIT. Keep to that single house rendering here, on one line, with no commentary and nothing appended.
value=80 unit=mA
